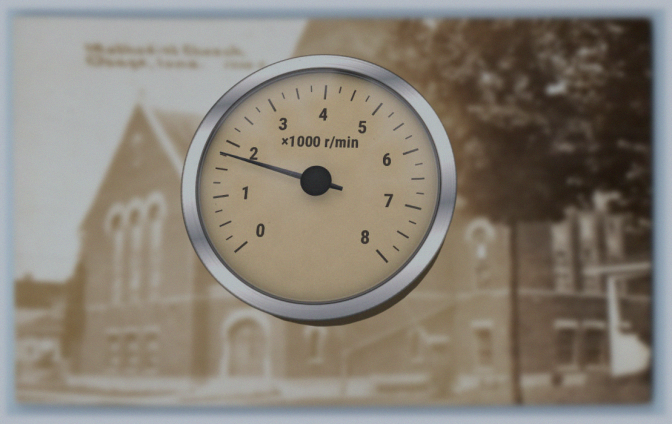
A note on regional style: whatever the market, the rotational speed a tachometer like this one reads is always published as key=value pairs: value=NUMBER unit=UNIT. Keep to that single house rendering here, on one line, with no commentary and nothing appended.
value=1750 unit=rpm
